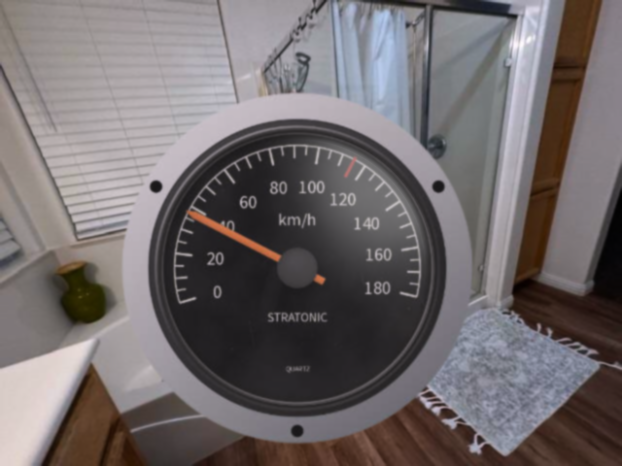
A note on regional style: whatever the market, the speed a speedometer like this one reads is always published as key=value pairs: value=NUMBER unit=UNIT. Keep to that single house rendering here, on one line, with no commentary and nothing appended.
value=37.5 unit=km/h
